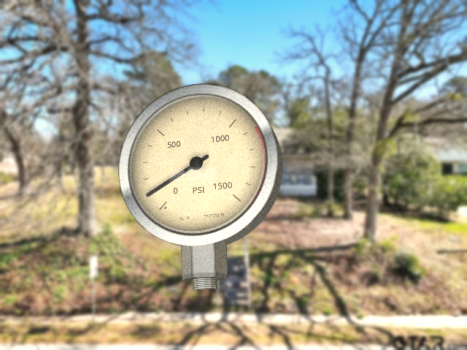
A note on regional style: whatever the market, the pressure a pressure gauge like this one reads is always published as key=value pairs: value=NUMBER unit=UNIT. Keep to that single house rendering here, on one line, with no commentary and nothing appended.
value=100 unit=psi
